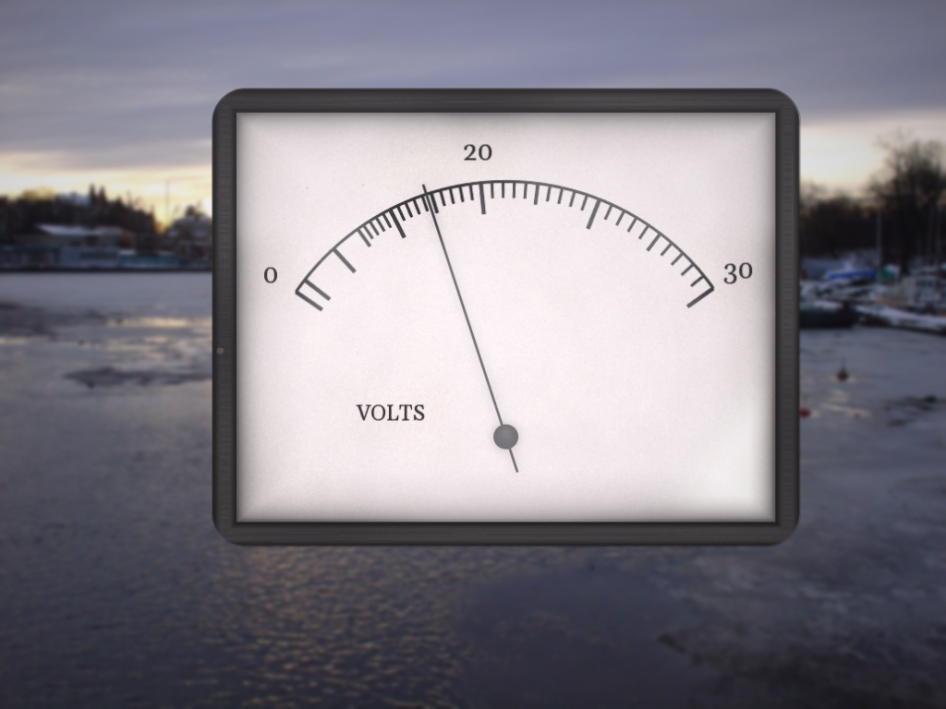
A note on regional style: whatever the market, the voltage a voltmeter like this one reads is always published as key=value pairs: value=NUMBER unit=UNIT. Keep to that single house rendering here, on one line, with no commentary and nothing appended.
value=17.25 unit=V
